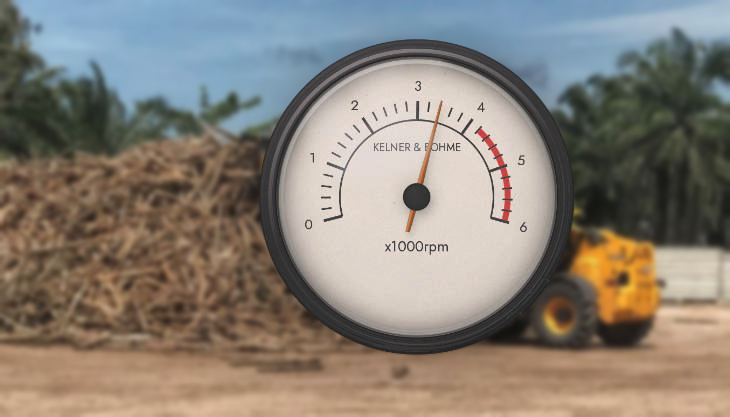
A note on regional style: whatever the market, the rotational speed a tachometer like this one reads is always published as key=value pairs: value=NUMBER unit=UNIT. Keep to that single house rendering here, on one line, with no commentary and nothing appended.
value=3400 unit=rpm
